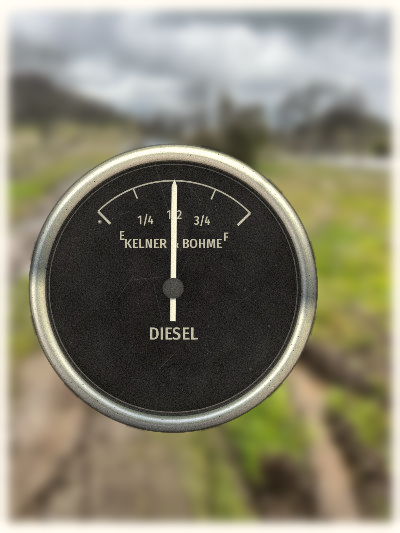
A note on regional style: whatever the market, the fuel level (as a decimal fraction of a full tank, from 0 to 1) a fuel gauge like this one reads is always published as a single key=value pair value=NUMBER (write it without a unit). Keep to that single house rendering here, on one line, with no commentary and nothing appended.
value=0.5
